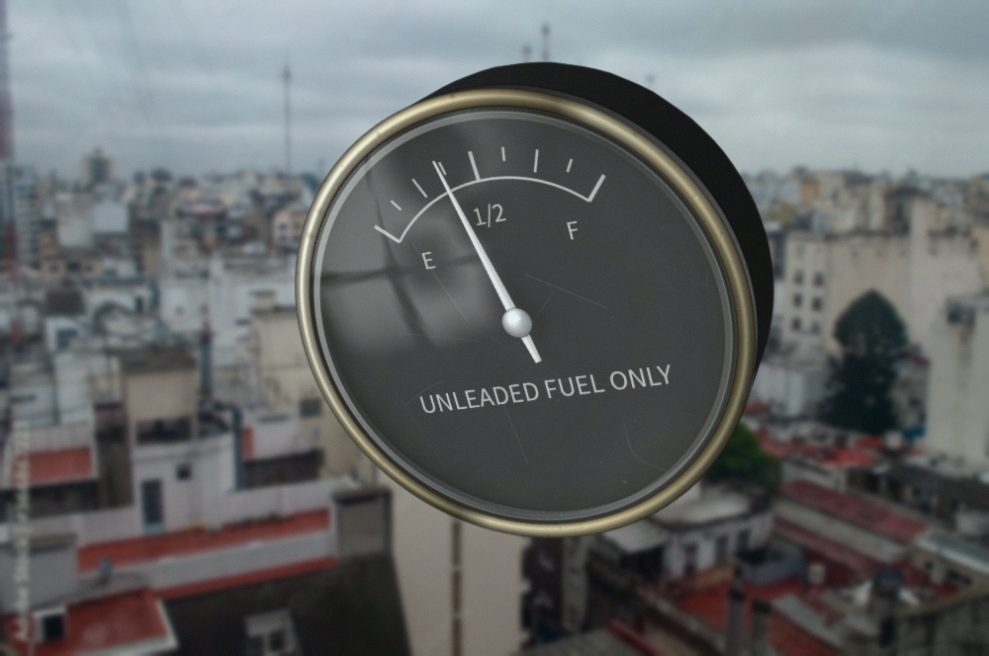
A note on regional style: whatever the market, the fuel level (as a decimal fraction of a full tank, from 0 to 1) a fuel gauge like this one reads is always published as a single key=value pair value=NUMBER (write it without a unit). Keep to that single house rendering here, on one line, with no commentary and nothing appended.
value=0.375
